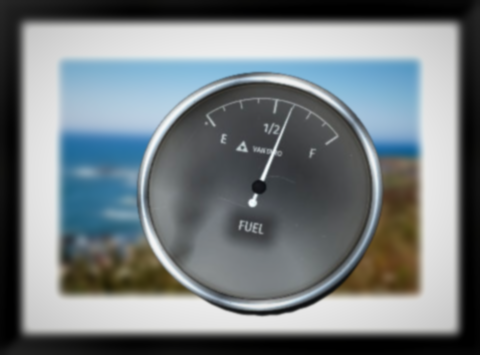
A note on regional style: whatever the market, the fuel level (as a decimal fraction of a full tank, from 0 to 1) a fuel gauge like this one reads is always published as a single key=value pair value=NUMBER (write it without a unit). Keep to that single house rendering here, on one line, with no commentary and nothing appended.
value=0.625
